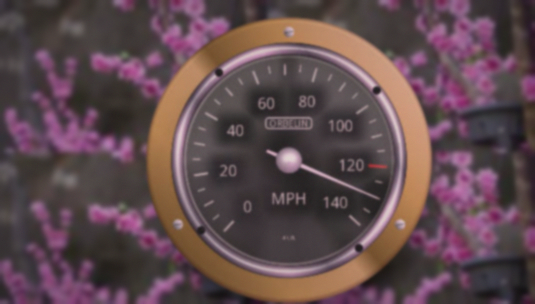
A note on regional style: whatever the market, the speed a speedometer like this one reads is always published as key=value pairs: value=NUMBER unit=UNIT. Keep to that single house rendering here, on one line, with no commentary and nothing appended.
value=130 unit=mph
